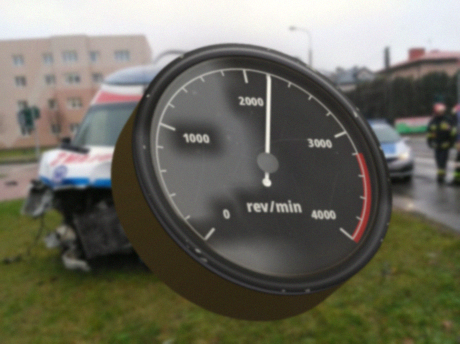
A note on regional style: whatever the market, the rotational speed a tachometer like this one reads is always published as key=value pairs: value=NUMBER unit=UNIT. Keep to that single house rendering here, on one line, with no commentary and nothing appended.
value=2200 unit=rpm
